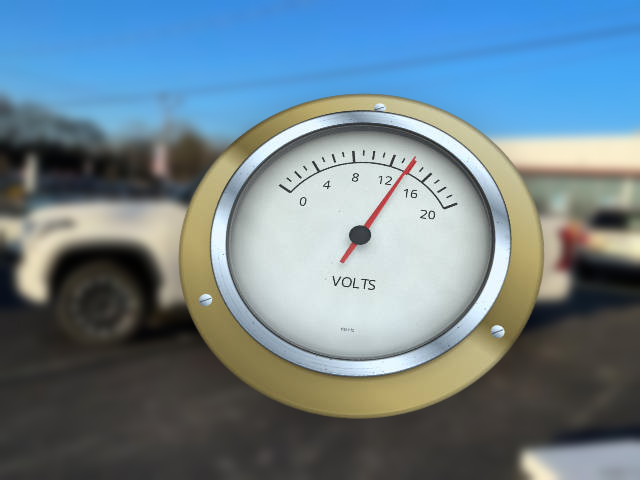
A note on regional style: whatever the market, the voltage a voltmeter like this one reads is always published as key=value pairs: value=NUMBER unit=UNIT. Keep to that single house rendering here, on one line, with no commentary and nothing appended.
value=14 unit=V
